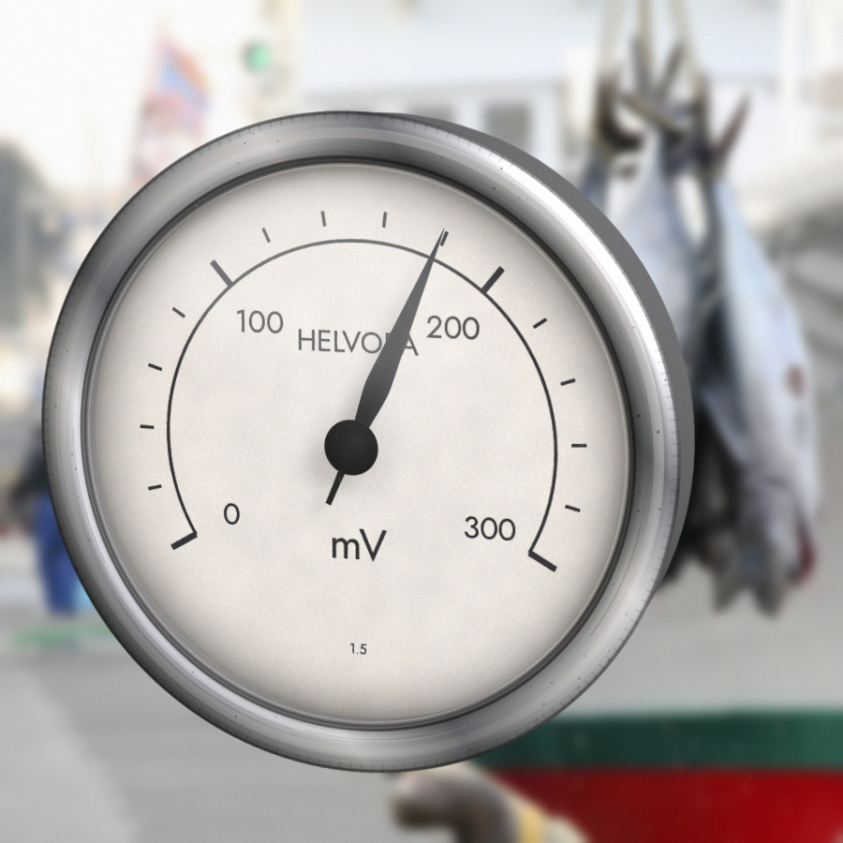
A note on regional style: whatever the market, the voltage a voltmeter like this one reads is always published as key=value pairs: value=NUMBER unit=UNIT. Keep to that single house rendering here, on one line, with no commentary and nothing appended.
value=180 unit=mV
